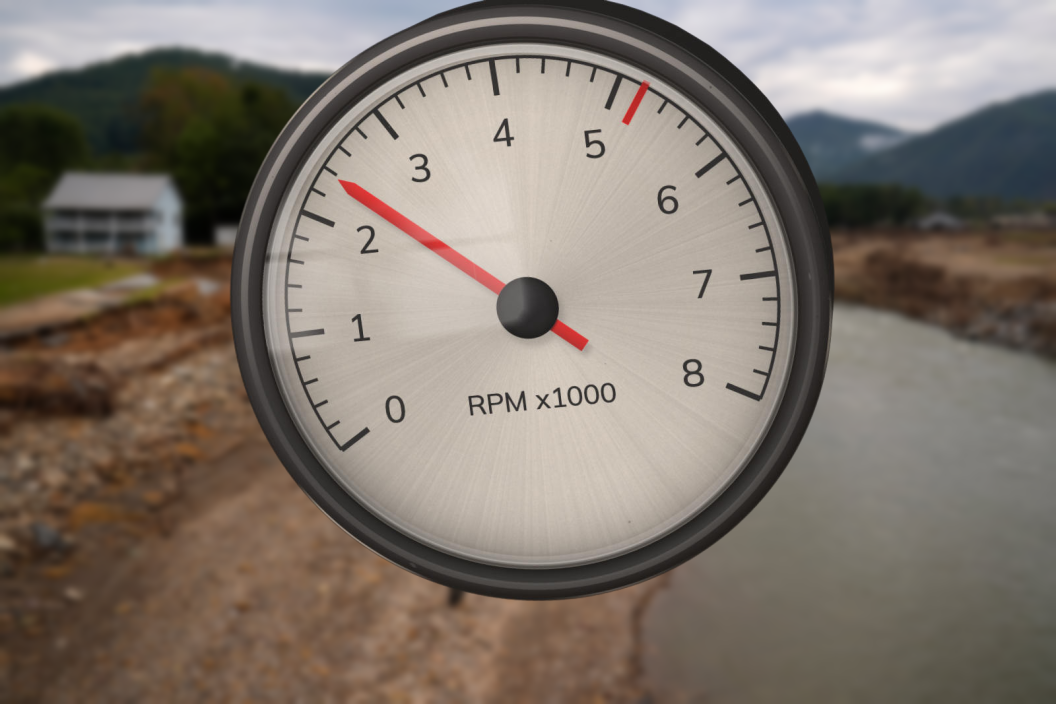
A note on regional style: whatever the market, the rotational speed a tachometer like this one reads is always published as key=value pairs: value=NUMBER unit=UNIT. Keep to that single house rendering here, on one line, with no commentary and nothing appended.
value=2400 unit=rpm
